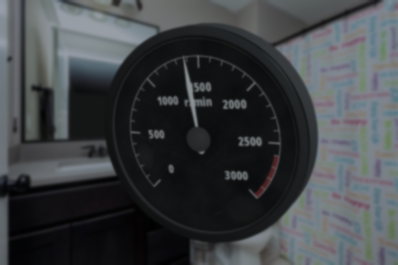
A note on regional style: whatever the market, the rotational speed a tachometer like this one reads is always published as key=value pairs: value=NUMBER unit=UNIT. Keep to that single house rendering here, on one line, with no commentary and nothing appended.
value=1400 unit=rpm
